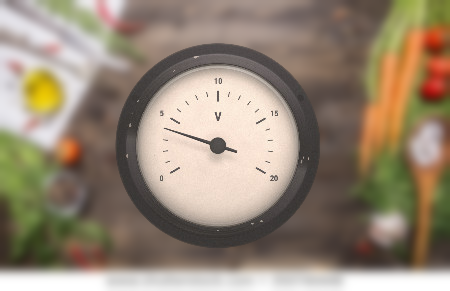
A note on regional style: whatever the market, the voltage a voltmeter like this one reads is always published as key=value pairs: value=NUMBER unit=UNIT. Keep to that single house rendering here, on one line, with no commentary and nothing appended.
value=4 unit=V
